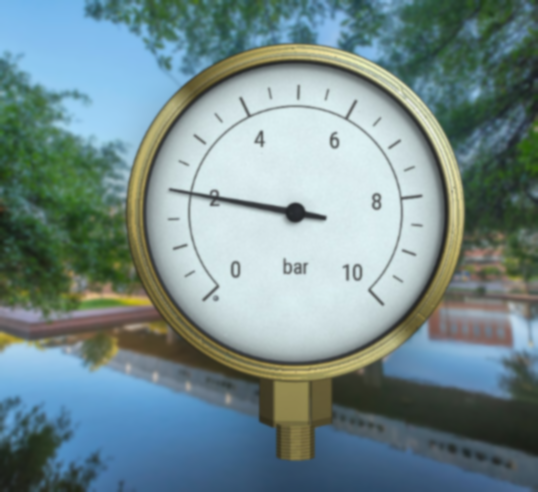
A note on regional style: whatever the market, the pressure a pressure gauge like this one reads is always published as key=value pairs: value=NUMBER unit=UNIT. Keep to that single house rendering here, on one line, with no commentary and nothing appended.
value=2 unit=bar
